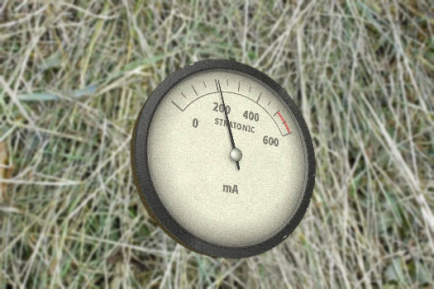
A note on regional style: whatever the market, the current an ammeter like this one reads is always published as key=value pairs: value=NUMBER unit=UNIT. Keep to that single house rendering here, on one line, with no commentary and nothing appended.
value=200 unit=mA
